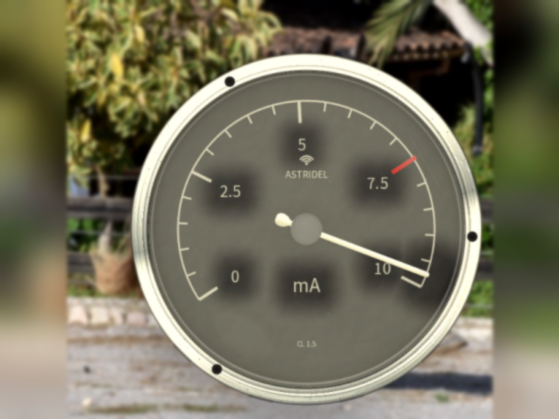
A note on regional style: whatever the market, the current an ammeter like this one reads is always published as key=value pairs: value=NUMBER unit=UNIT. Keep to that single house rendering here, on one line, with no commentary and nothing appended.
value=9.75 unit=mA
